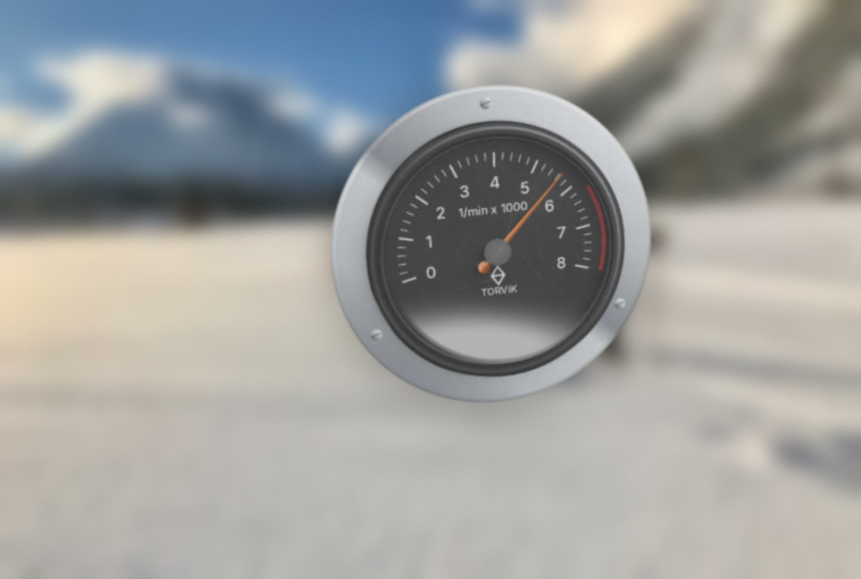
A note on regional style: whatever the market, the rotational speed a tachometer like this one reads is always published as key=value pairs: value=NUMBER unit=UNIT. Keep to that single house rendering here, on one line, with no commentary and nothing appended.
value=5600 unit=rpm
